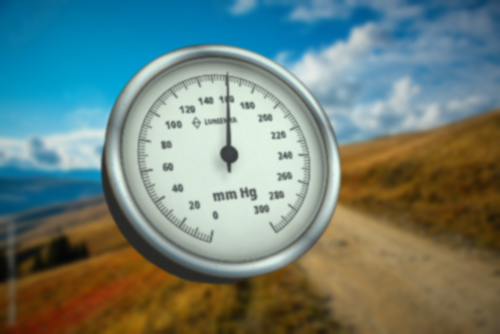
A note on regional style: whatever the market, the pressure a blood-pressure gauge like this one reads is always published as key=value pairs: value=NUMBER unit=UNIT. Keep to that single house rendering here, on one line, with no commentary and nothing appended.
value=160 unit=mmHg
